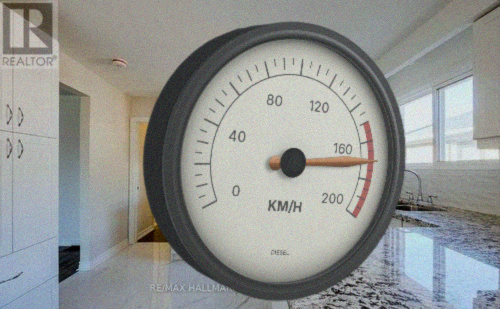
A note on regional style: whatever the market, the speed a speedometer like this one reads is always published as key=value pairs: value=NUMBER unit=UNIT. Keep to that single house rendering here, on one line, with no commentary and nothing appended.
value=170 unit=km/h
